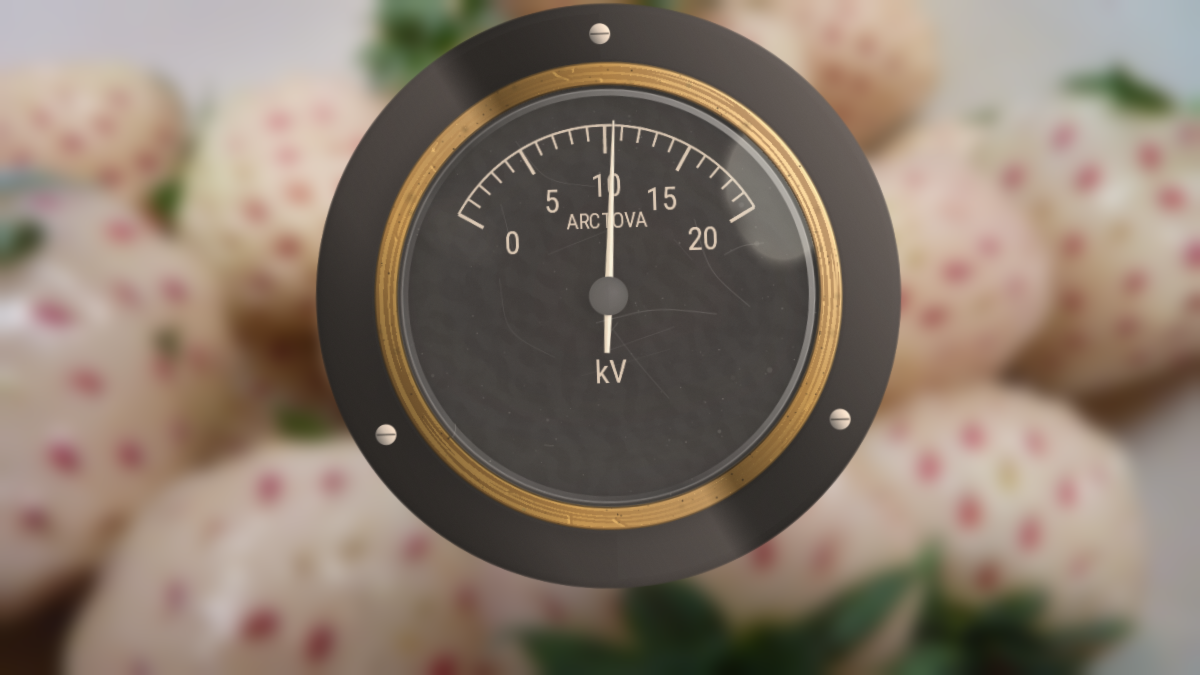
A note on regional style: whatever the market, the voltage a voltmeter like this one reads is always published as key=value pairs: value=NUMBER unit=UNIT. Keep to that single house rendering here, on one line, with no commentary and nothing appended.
value=10.5 unit=kV
